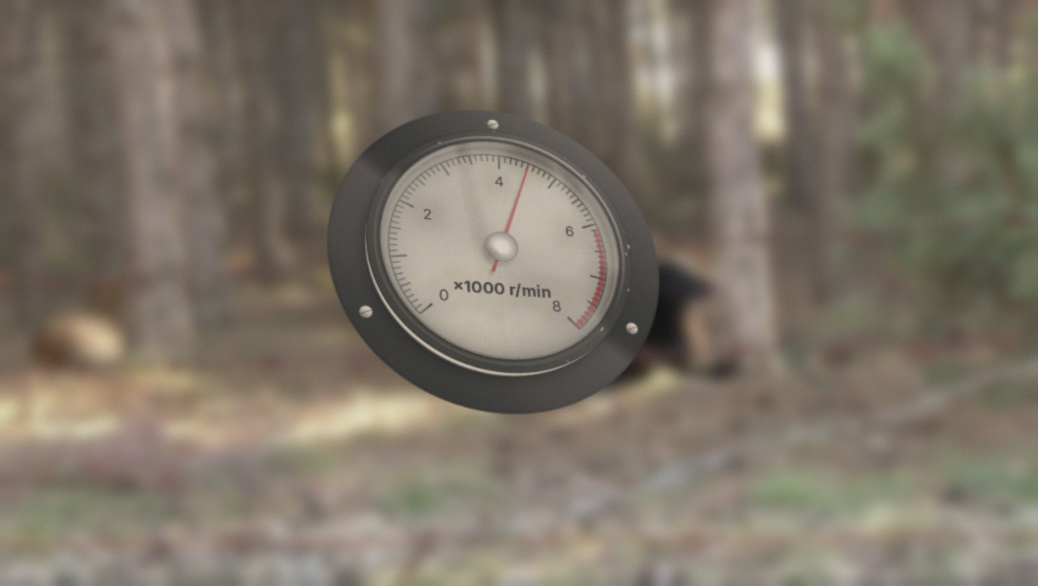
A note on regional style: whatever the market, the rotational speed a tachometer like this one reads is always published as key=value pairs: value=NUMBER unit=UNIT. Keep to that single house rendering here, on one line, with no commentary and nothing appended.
value=4500 unit=rpm
